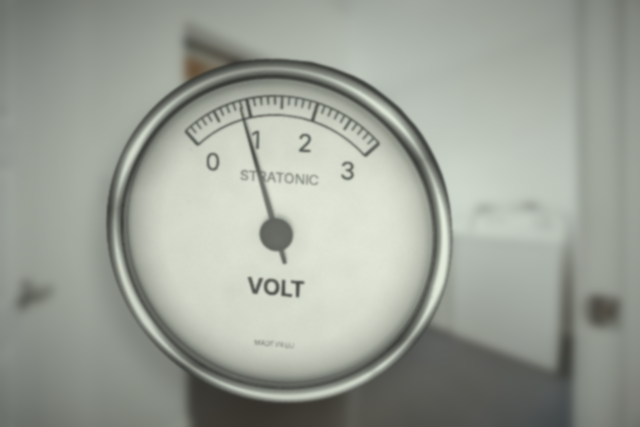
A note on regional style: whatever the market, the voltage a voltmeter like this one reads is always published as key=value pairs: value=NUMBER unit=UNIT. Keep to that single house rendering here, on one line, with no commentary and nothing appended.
value=0.9 unit=V
